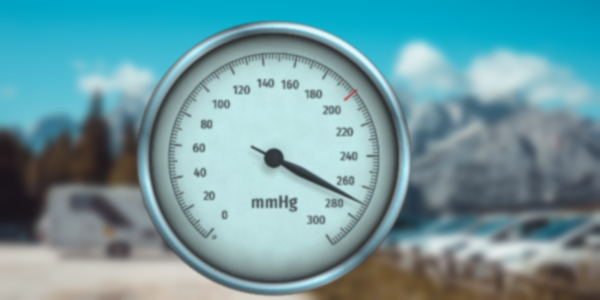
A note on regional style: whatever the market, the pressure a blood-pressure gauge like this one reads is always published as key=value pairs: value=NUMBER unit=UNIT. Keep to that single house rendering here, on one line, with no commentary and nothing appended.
value=270 unit=mmHg
